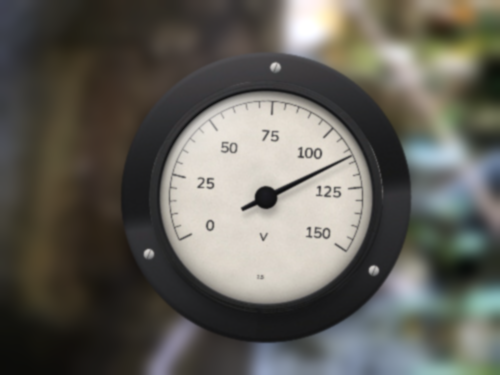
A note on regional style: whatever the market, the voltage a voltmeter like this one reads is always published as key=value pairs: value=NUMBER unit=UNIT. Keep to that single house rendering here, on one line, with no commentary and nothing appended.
value=112.5 unit=V
